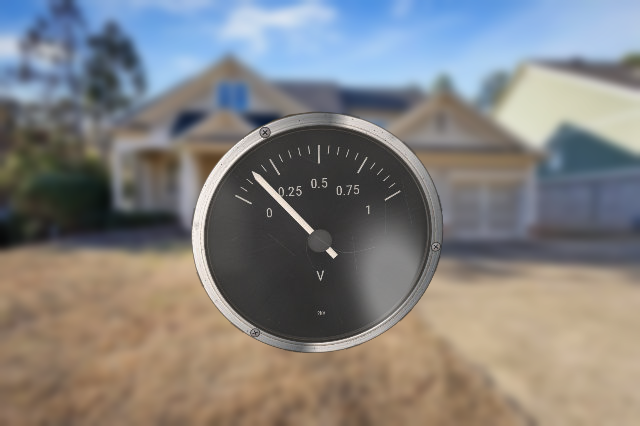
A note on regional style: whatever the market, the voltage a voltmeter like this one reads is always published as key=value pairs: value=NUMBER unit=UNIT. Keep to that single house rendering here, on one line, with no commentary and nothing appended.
value=0.15 unit=V
